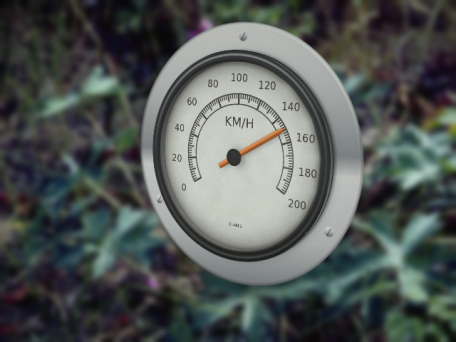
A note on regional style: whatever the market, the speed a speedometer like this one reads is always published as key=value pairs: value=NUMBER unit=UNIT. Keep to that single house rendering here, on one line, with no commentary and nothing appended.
value=150 unit=km/h
